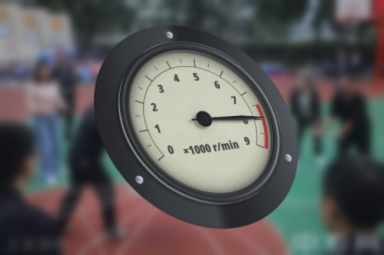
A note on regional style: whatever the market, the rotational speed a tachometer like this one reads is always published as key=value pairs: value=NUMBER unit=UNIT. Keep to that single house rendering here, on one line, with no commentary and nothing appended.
value=8000 unit=rpm
